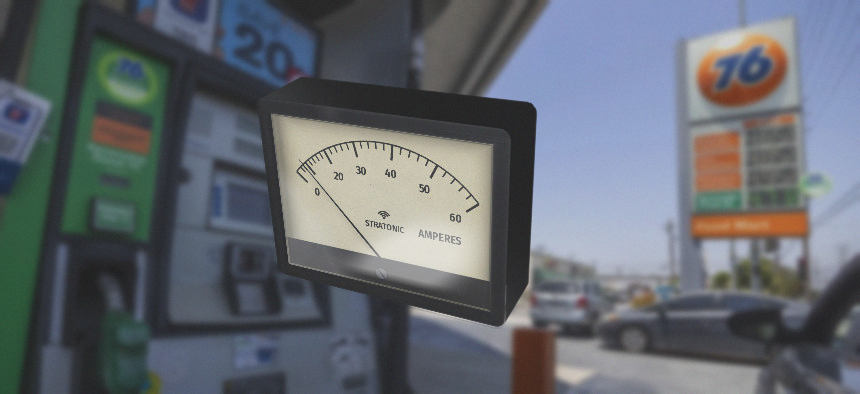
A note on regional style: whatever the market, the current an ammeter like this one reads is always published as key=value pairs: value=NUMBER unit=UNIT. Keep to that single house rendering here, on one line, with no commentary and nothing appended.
value=10 unit=A
